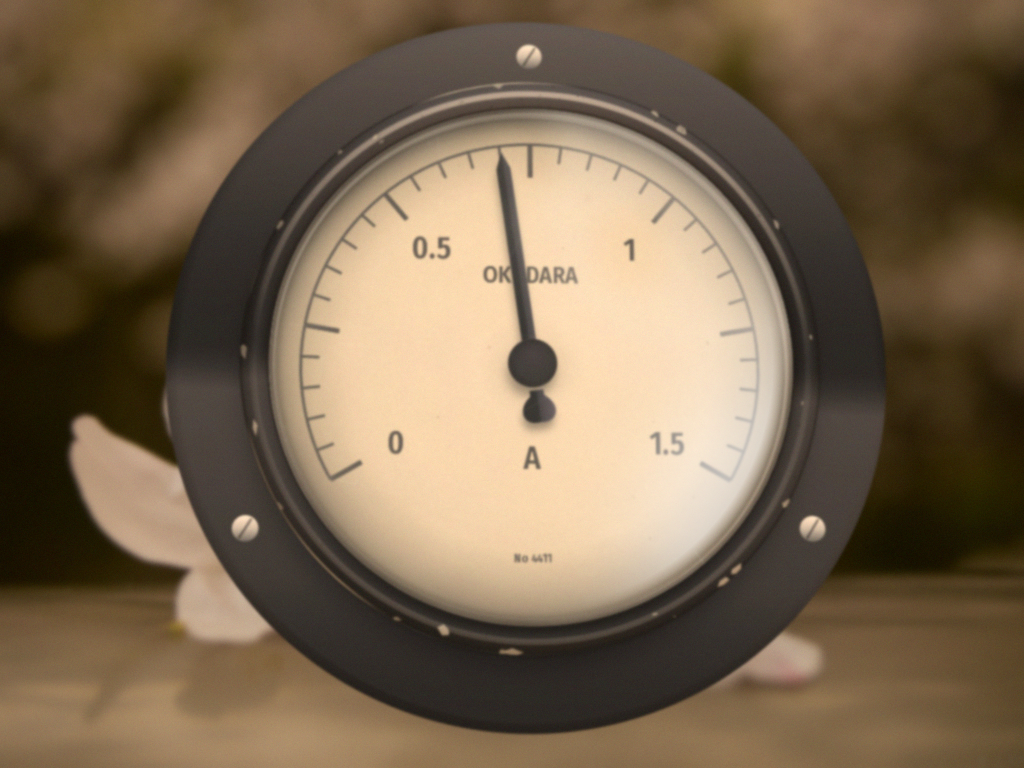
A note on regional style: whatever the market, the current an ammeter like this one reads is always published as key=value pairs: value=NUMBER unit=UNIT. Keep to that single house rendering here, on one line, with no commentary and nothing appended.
value=0.7 unit=A
